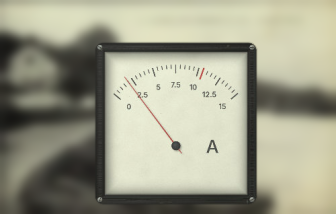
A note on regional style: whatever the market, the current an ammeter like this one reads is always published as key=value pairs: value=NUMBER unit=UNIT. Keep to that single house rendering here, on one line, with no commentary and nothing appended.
value=2 unit=A
